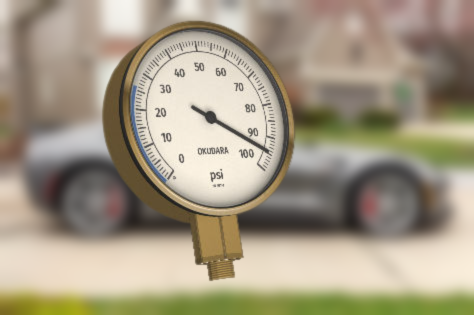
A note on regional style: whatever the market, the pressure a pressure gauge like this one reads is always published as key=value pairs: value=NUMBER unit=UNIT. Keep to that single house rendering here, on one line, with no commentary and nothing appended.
value=95 unit=psi
